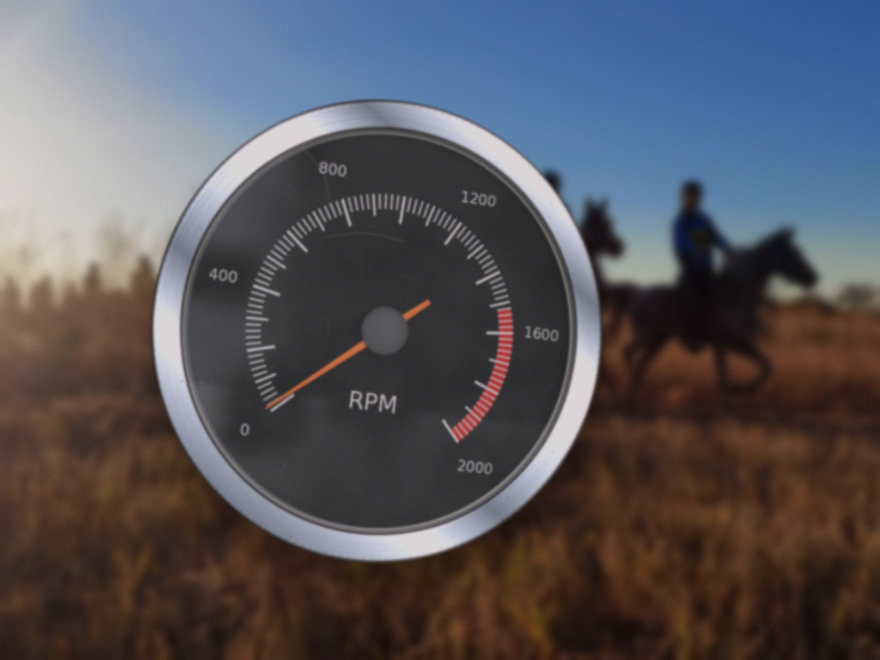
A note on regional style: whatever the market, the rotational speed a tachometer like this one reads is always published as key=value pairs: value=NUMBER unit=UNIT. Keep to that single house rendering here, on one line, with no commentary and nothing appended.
value=20 unit=rpm
